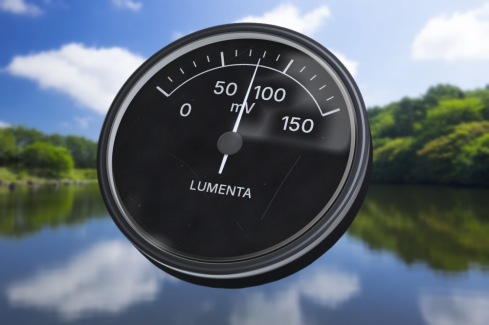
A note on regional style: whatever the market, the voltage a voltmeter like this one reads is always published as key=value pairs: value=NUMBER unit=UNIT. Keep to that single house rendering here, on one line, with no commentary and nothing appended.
value=80 unit=mV
